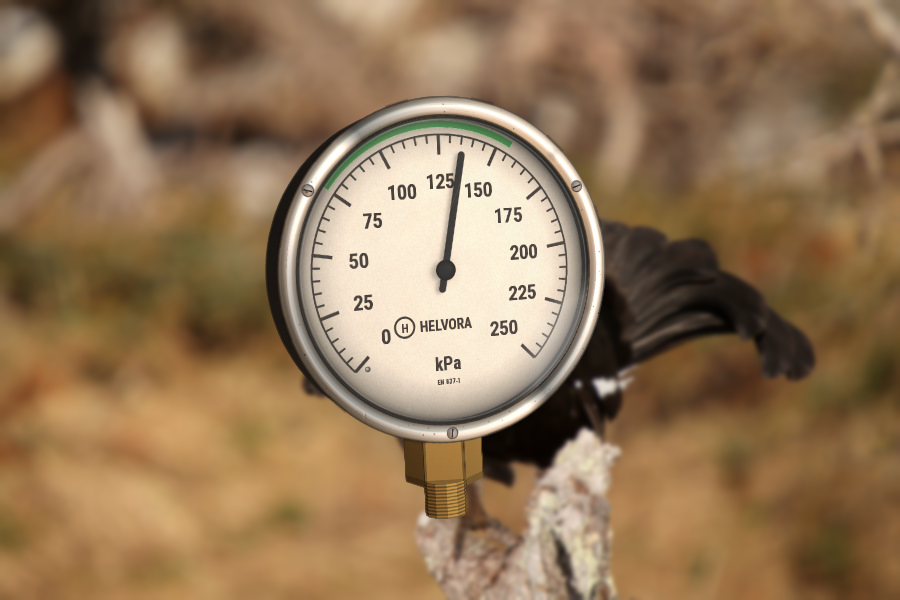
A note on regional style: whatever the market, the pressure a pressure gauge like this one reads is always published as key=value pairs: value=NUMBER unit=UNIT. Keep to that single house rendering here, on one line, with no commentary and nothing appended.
value=135 unit=kPa
